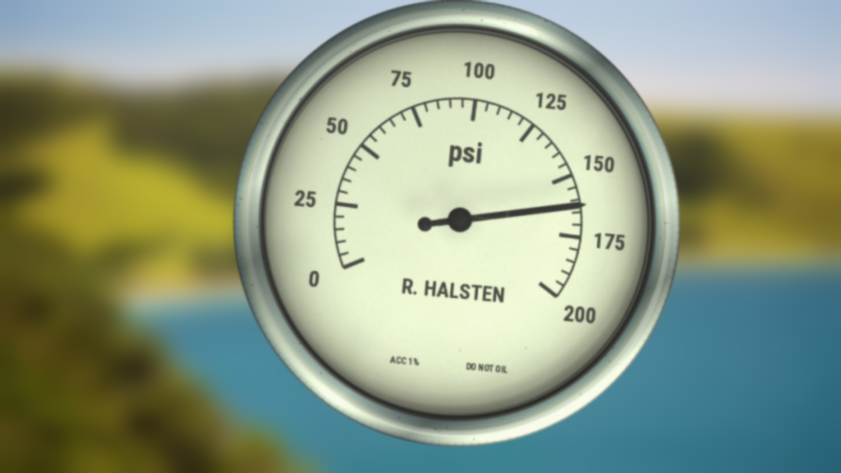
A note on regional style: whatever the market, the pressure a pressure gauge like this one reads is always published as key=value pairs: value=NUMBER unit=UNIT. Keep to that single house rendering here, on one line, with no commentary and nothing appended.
value=162.5 unit=psi
